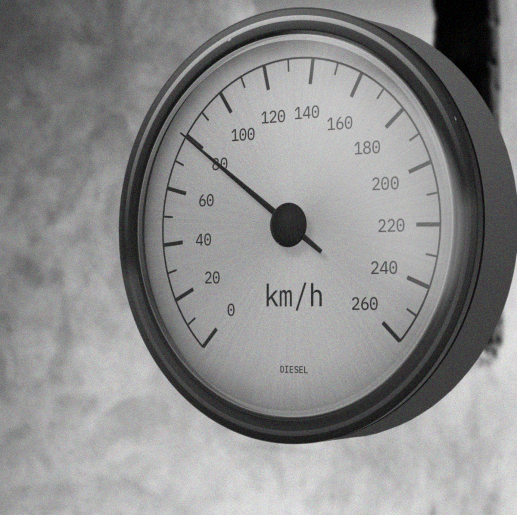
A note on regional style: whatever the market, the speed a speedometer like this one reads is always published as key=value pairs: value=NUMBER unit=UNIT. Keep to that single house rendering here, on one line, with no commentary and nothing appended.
value=80 unit=km/h
